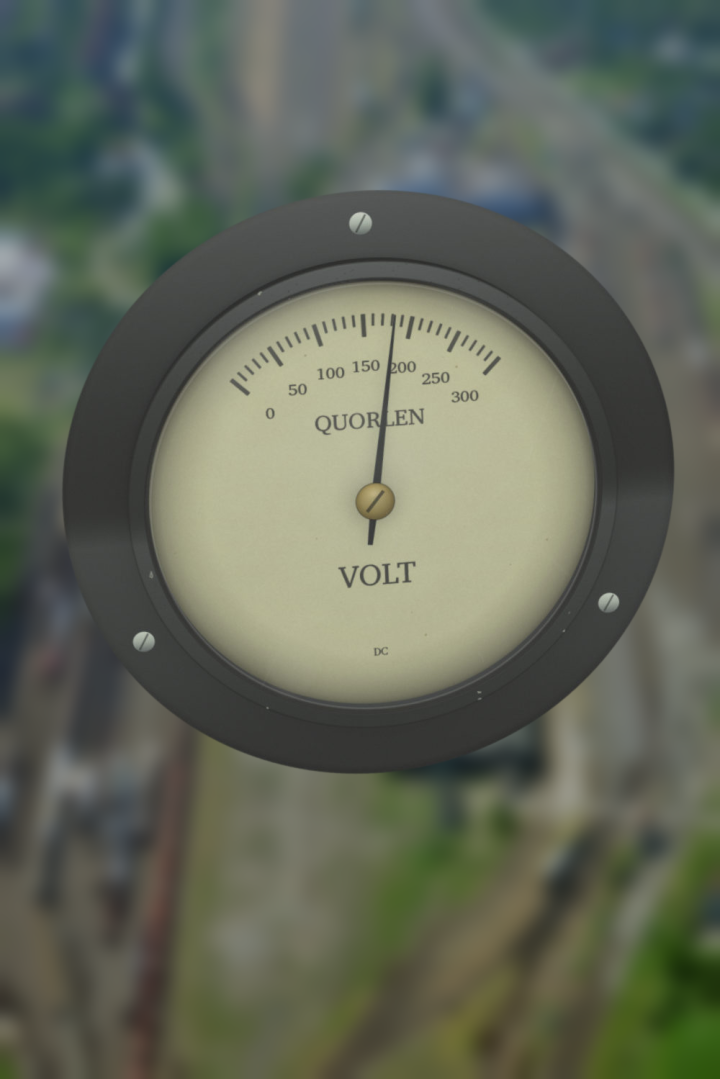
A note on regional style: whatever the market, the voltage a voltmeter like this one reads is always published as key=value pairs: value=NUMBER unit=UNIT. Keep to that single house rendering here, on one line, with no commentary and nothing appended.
value=180 unit=V
